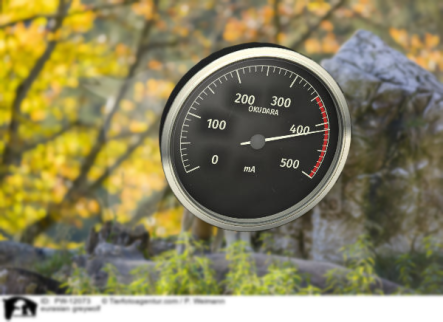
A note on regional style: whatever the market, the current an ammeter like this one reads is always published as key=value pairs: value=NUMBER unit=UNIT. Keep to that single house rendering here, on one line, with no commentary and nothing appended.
value=410 unit=mA
